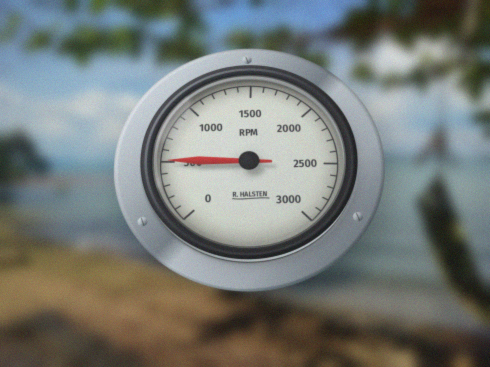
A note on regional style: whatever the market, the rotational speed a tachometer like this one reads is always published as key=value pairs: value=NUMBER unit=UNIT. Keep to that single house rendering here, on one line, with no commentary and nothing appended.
value=500 unit=rpm
